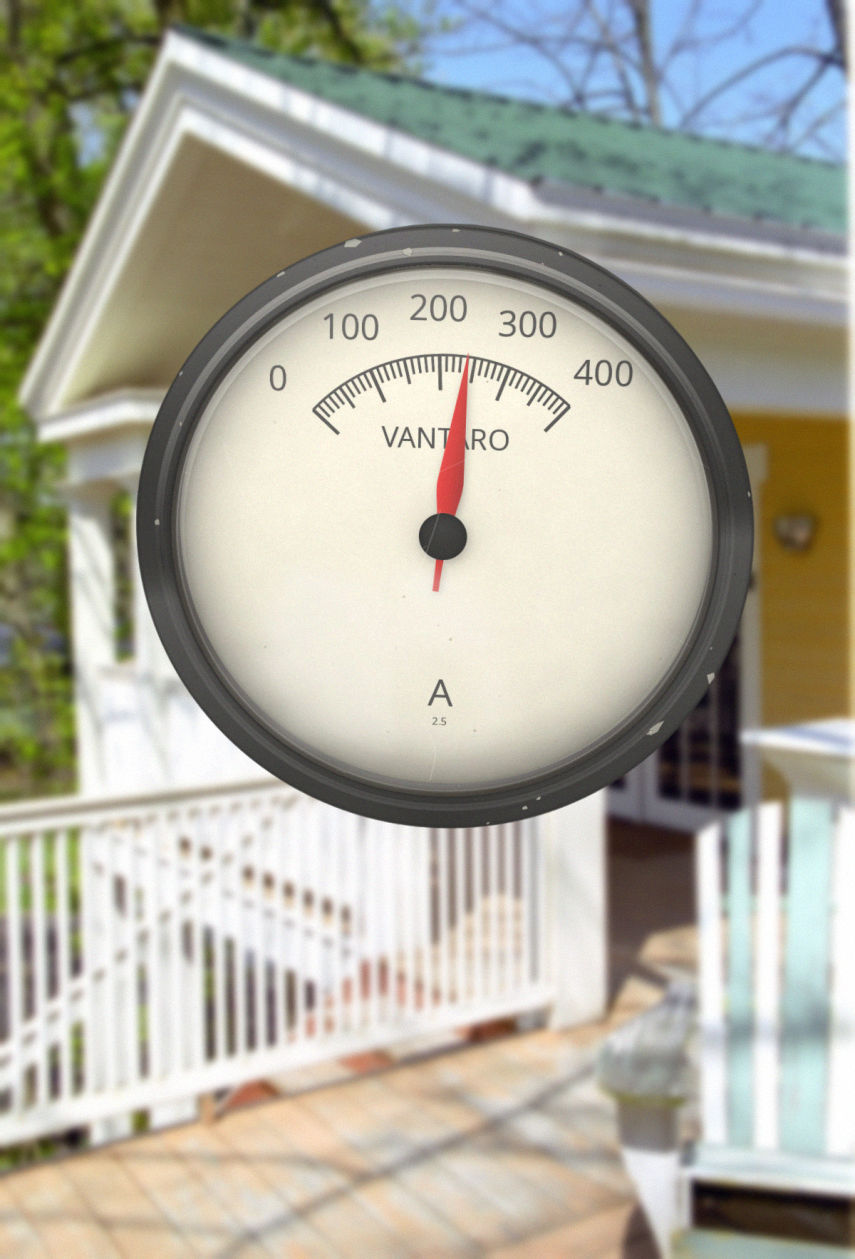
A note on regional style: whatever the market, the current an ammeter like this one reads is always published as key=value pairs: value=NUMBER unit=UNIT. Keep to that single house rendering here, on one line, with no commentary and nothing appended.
value=240 unit=A
